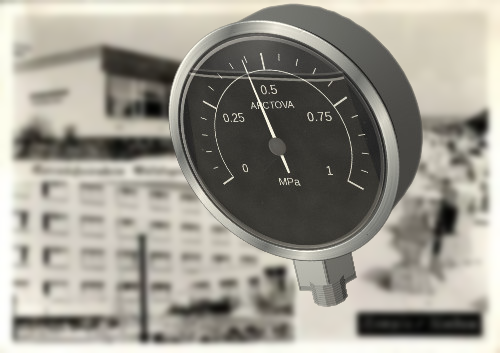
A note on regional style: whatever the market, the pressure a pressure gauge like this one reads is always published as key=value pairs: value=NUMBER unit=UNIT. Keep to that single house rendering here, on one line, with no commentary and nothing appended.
value=0.45 unit=MPa
